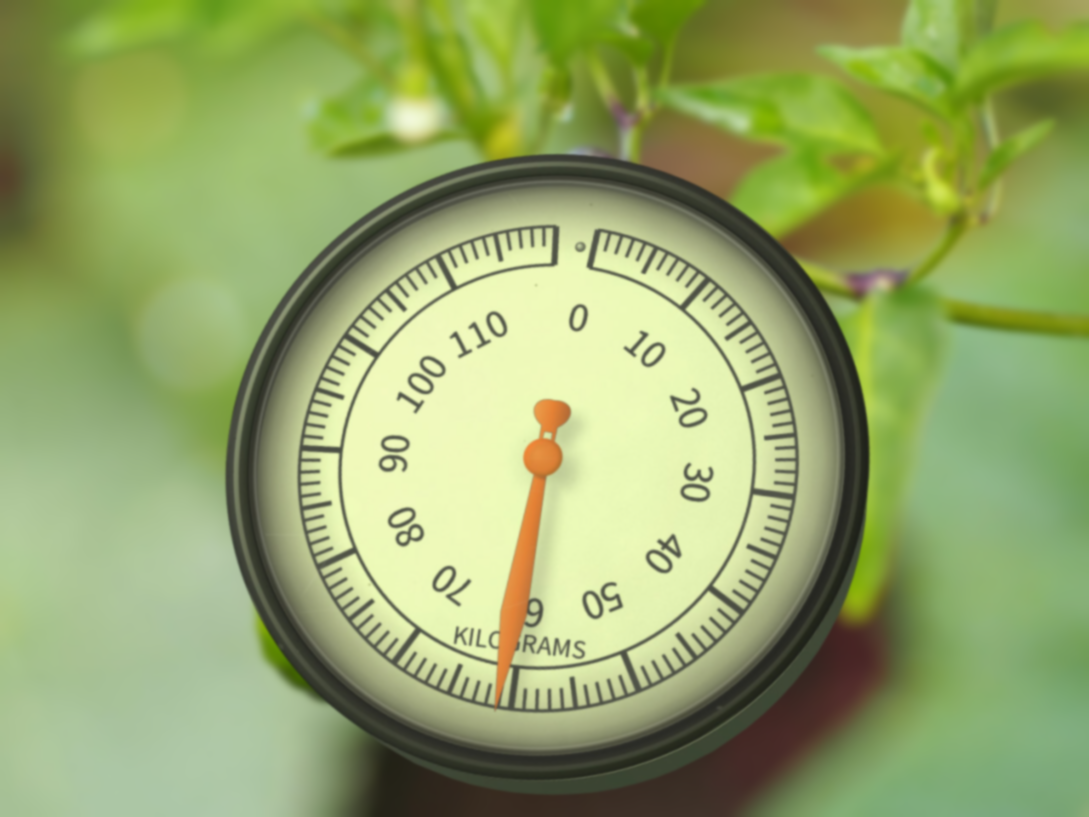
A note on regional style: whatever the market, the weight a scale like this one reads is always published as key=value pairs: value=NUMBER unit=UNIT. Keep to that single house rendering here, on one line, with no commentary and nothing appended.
value=61 unit=kg
